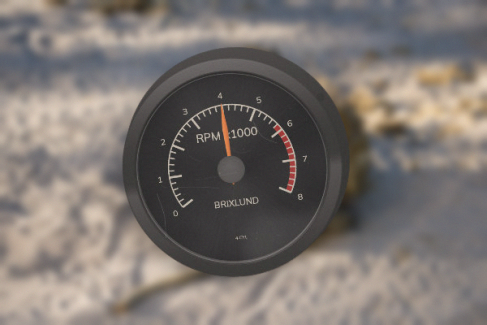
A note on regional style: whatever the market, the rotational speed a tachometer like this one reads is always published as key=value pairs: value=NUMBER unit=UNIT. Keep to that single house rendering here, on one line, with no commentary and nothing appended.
value=4000 unit=rpm
